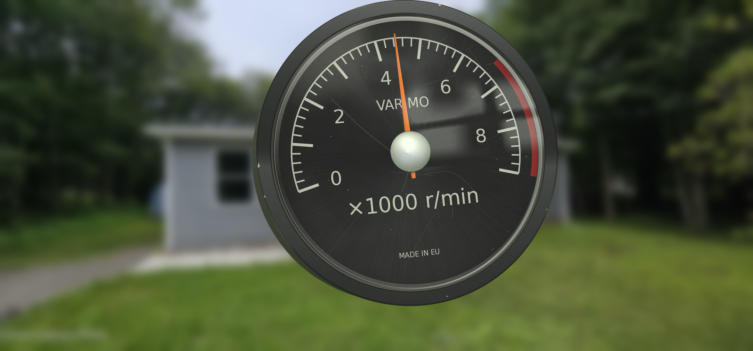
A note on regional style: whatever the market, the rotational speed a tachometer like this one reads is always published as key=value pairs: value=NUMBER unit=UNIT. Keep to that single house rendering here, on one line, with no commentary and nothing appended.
value=4400 unit=rpm
